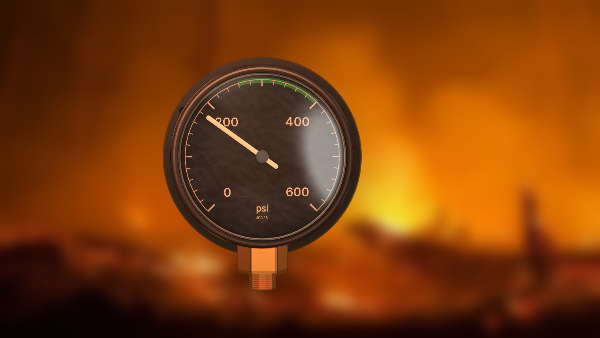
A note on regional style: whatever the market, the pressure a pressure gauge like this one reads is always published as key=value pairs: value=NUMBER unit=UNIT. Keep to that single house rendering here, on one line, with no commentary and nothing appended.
value=180 unit=psi
